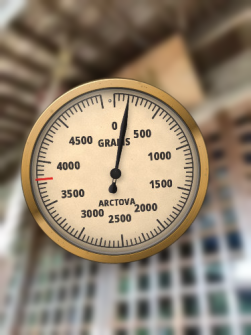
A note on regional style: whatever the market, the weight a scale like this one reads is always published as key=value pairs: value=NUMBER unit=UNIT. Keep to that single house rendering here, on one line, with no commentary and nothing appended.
value=150 unit=g
